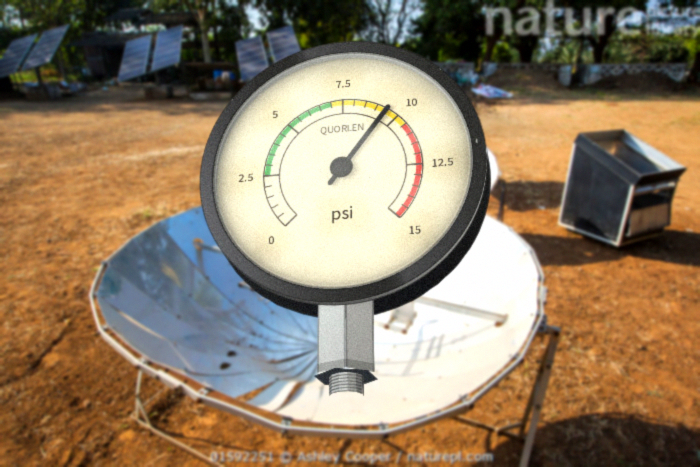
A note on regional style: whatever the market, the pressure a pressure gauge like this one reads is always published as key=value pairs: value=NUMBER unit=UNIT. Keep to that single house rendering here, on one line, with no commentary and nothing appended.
value=9.5 unit=psi
